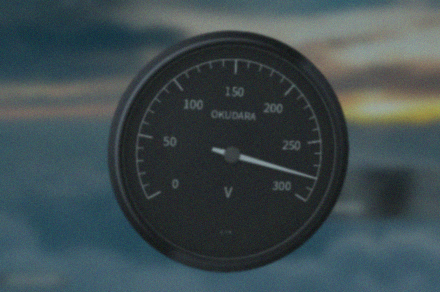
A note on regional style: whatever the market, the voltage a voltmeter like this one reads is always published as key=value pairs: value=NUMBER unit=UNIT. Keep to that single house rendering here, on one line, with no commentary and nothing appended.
value=280 unit=V
